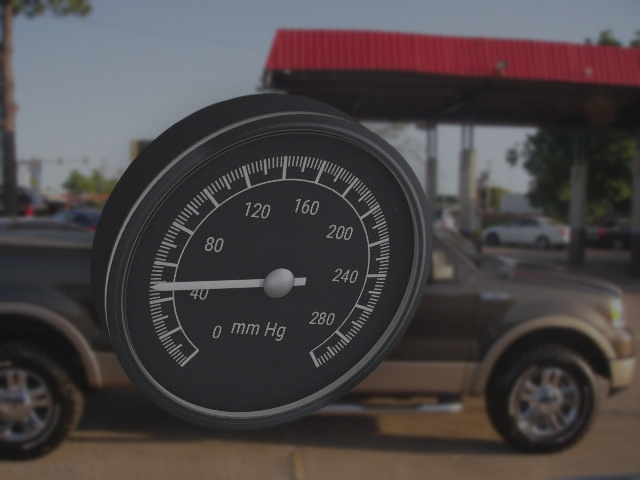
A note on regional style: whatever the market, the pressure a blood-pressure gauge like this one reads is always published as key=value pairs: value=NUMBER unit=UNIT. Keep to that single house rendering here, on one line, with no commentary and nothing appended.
value=50 unit=mmHg
